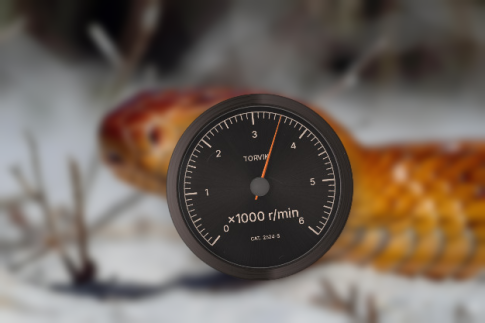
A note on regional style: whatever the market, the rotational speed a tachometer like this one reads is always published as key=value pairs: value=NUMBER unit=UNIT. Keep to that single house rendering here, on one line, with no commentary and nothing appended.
value=3500 unit=rpm
